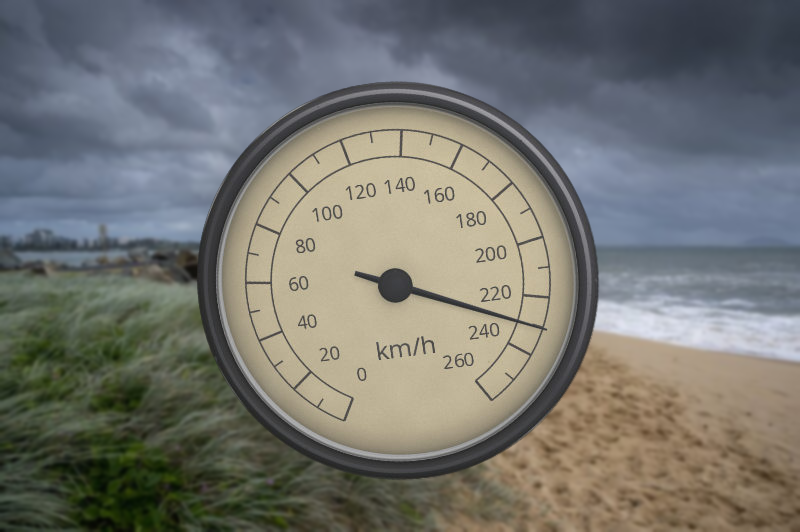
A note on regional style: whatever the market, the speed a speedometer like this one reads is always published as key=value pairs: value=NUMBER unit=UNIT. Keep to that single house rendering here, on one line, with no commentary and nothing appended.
value=230 unit=km/h
